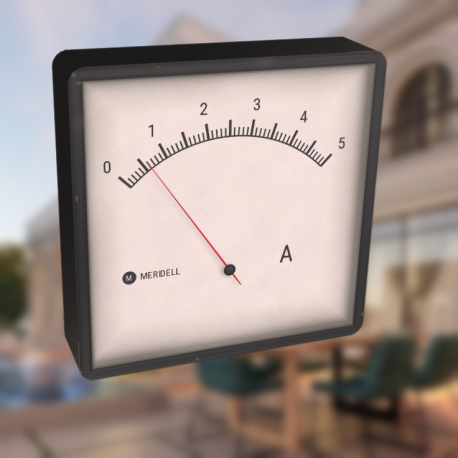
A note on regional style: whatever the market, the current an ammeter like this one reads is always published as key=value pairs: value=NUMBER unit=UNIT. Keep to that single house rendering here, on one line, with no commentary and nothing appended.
value=0.6 unit=A
